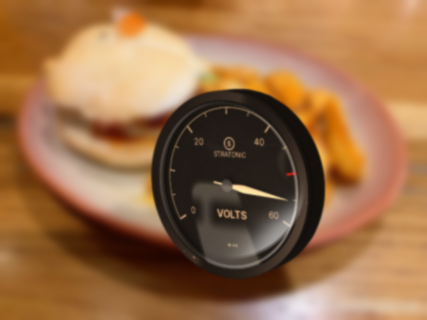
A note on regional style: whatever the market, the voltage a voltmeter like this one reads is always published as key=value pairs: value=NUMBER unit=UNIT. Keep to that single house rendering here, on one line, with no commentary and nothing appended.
value=55 unit=V
